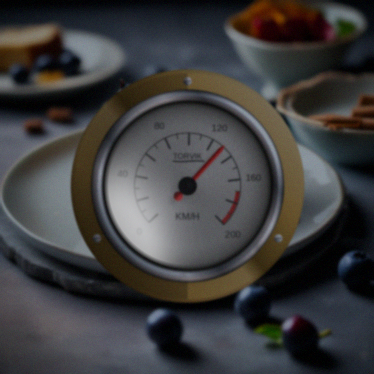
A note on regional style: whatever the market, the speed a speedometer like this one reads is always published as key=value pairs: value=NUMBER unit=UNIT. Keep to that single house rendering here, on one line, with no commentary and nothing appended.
value=130 unit=km/h
